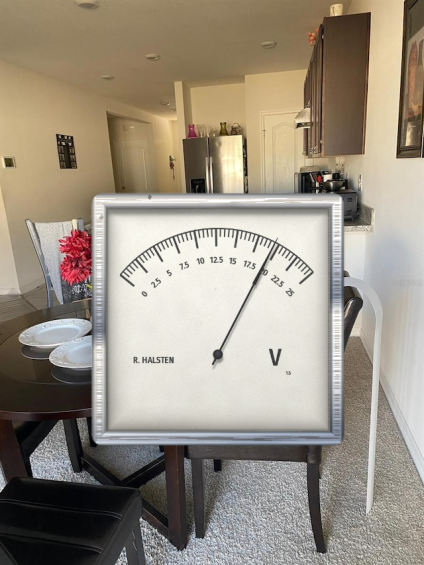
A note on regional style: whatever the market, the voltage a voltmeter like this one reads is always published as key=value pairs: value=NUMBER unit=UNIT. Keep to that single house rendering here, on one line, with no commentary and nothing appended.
value=19.5 unit=V
